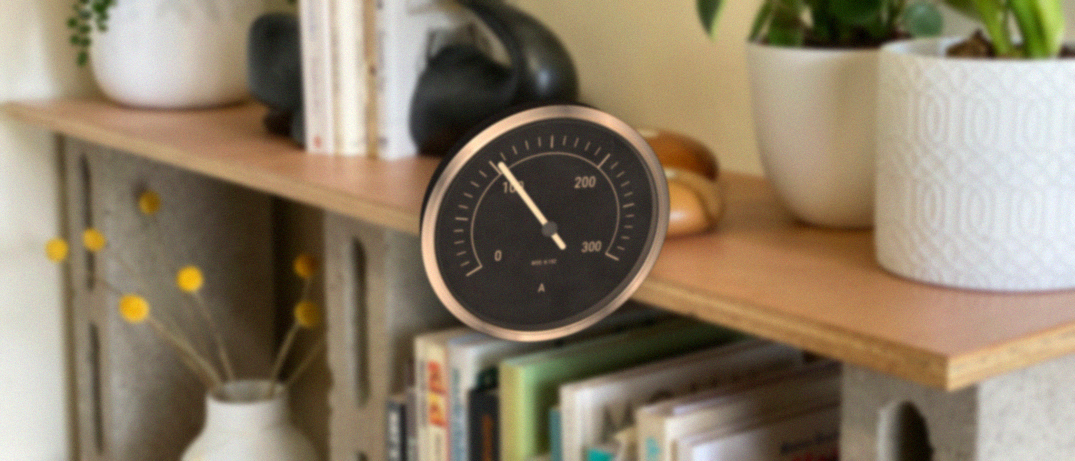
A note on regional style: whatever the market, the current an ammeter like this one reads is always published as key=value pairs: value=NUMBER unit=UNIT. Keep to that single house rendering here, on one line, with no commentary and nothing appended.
value=105 unit=A
